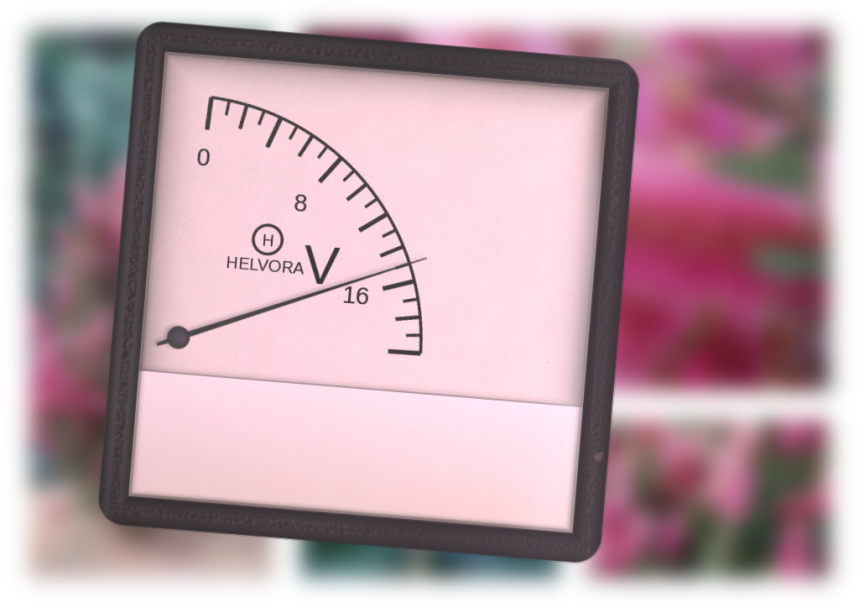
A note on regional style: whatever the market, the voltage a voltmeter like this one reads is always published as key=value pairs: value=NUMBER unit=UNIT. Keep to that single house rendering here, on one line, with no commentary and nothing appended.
value=15 unit=V
